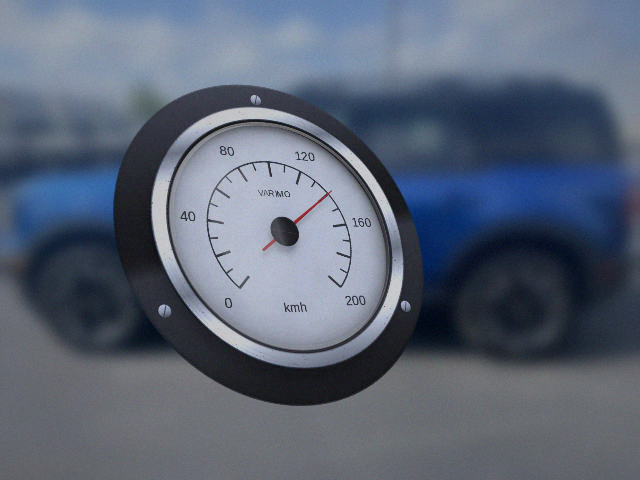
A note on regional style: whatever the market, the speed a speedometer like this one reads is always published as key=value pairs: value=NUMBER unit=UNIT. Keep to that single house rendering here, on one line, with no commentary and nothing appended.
value=140 unit=km/h
